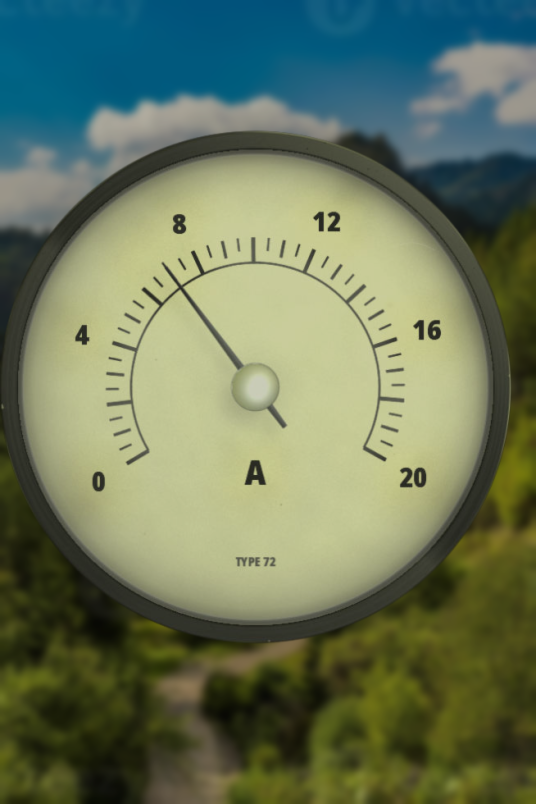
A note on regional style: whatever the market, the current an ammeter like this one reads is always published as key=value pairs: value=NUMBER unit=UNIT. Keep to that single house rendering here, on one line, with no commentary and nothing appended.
value=7 unit=A
